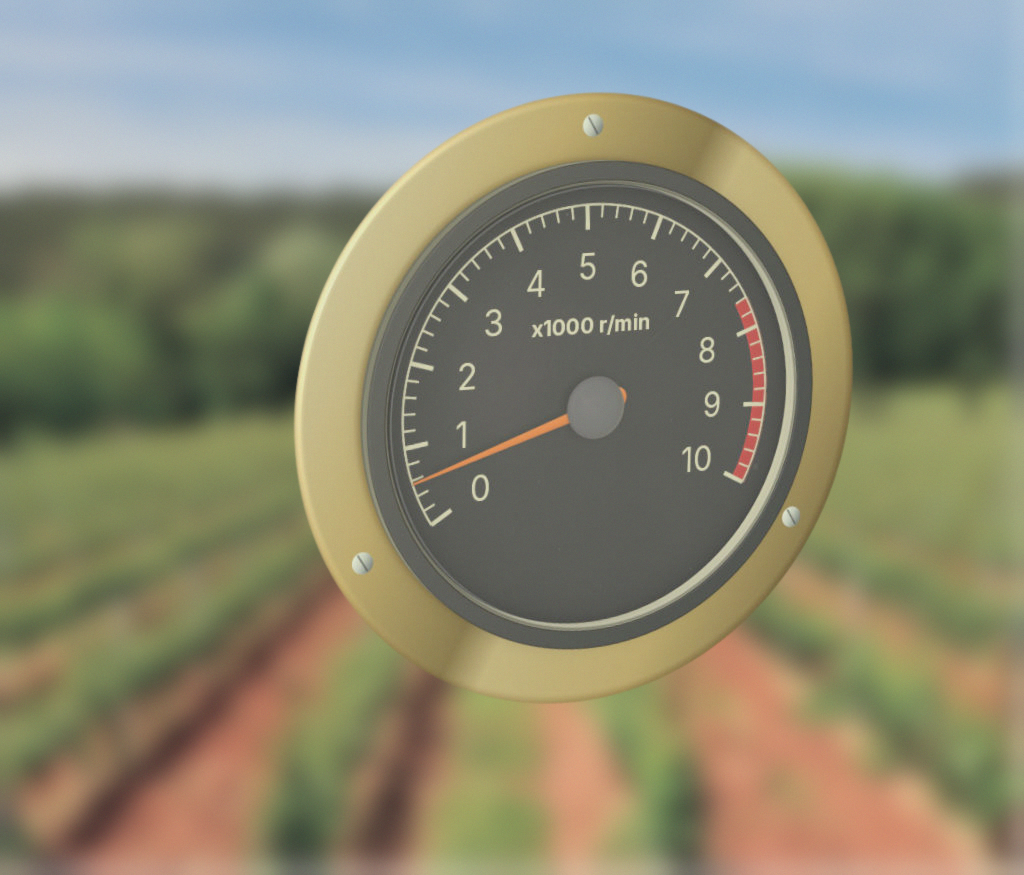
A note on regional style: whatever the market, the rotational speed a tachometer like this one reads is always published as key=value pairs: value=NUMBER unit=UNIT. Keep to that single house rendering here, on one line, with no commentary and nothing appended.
value=600 unit=rpm
